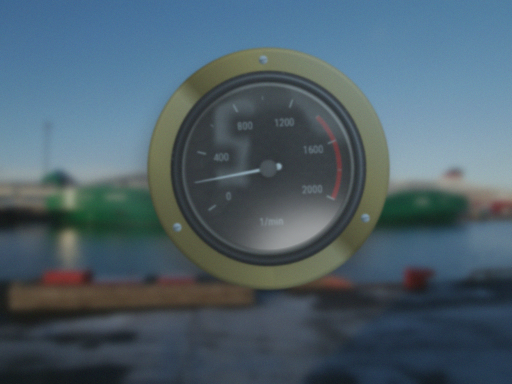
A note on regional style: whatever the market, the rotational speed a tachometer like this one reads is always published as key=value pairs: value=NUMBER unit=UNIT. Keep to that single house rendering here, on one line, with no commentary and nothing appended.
value=200 unit=rpm
